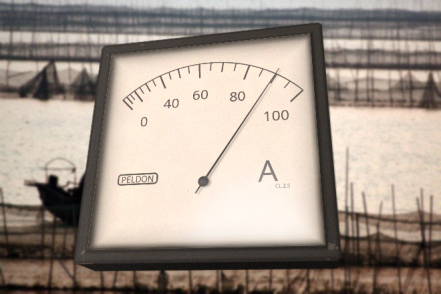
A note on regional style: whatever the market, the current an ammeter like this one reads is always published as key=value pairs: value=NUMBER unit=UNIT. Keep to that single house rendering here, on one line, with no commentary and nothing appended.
value=90 unit=A
